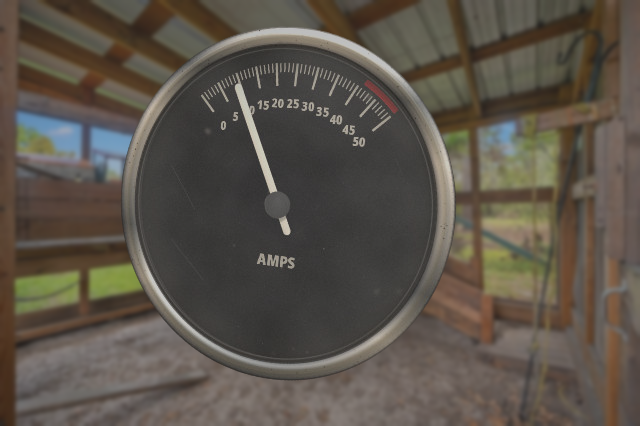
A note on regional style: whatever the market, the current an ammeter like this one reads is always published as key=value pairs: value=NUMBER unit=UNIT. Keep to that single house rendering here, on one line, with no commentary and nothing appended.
value=10 unit=A
